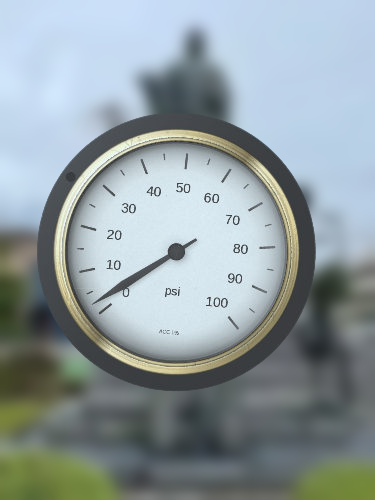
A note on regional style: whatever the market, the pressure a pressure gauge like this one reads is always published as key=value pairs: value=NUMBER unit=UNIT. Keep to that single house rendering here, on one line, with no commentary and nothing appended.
value=2.5 unit=psi
